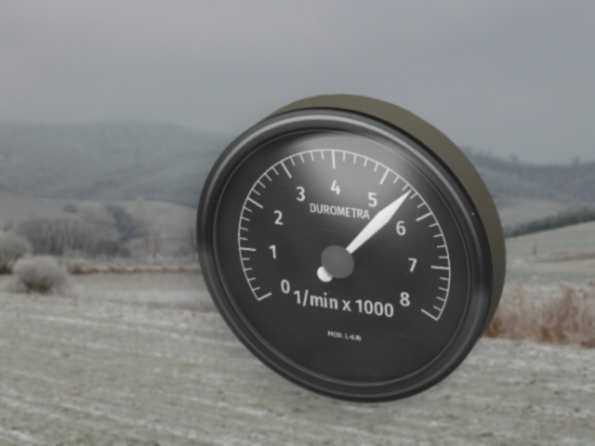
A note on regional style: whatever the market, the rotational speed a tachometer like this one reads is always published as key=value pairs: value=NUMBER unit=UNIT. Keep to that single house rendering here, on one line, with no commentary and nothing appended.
value=5500 unit=rpm
